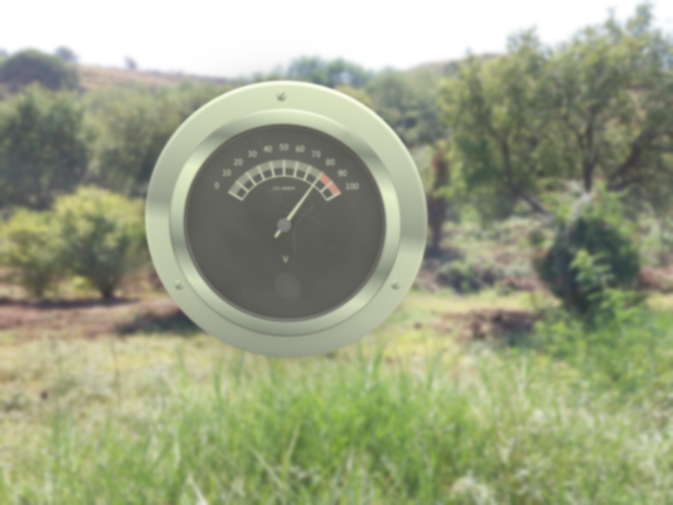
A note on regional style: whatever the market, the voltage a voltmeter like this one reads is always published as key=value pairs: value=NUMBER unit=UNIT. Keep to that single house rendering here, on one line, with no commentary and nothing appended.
value=80 unit=V
